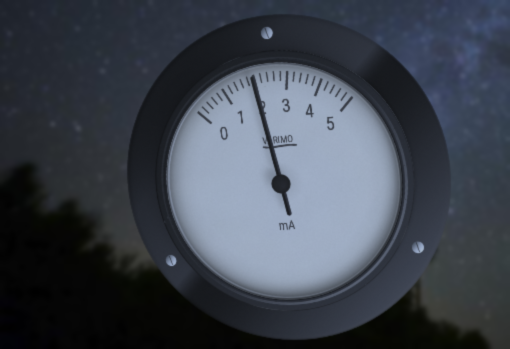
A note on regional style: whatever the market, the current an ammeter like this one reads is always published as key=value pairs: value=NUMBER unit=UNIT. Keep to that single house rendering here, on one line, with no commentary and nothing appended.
value=2 unit=mA
